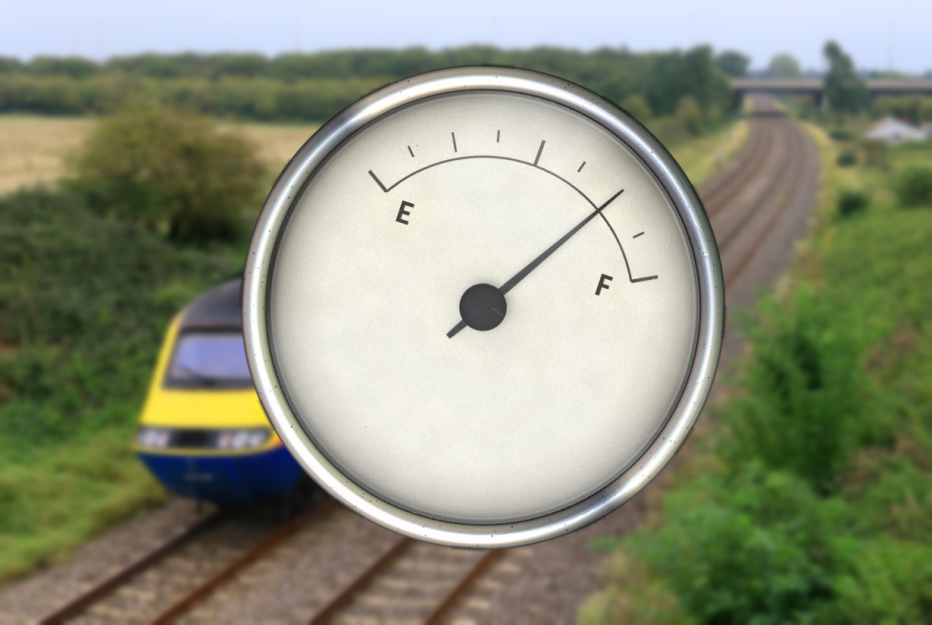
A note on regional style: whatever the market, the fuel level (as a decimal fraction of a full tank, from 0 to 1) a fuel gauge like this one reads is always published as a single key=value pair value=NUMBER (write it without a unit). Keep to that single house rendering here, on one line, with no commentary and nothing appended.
value=0.75
